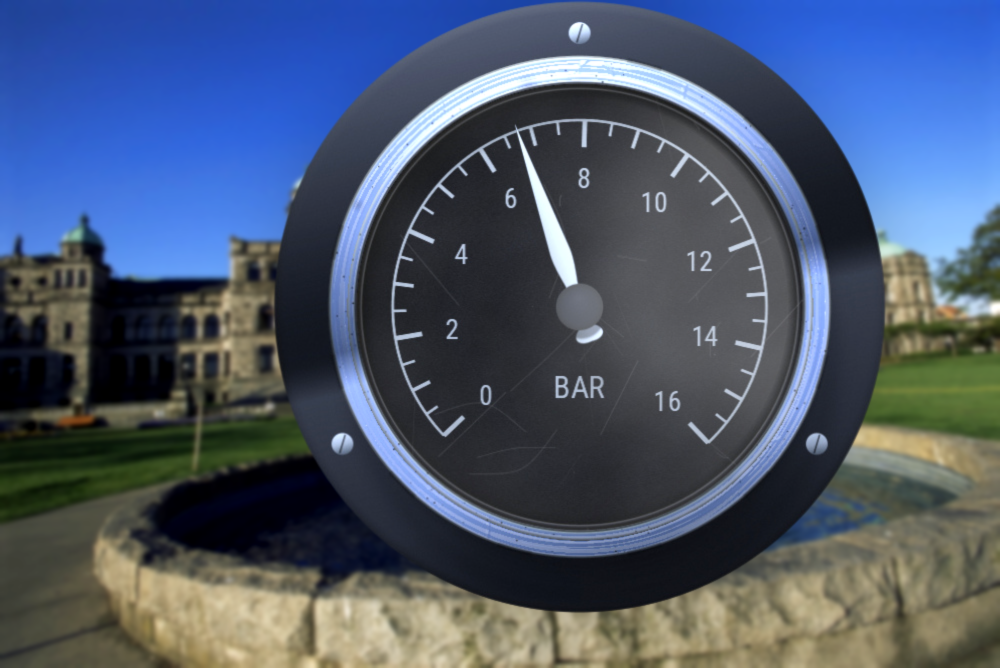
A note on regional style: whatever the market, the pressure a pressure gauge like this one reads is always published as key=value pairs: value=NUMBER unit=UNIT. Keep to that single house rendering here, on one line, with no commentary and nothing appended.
value=6.75 unit=bar
